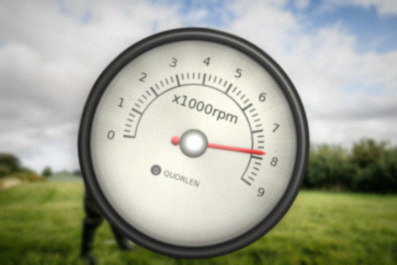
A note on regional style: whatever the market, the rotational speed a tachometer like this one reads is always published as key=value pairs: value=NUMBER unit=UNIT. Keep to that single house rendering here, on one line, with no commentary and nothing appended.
value=7800 unit=rpm
